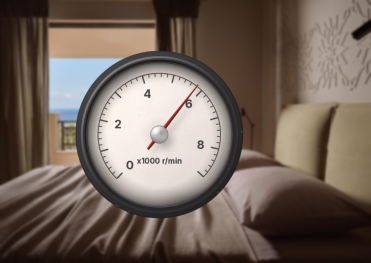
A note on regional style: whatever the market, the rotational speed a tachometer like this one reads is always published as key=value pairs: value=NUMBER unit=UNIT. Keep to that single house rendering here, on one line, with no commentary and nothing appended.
value=5800 unit=rpm
